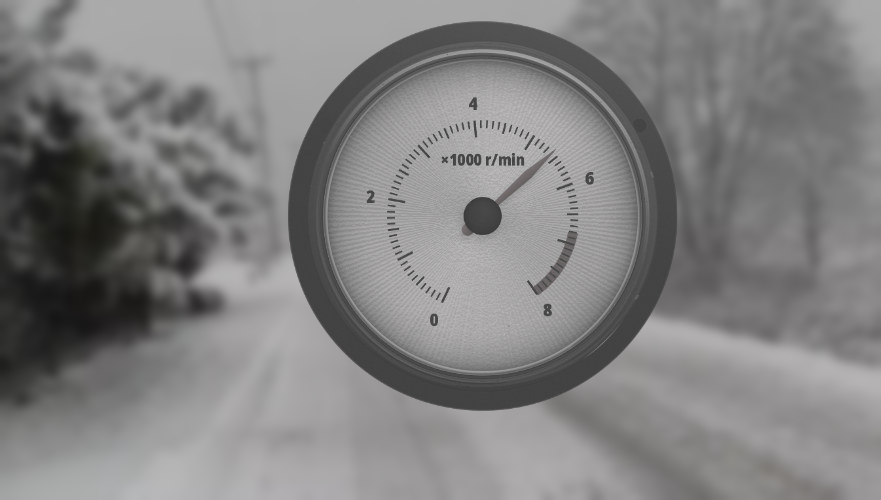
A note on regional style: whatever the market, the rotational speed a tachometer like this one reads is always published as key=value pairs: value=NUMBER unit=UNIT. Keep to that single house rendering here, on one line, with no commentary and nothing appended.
value=5400 unit=rpm
